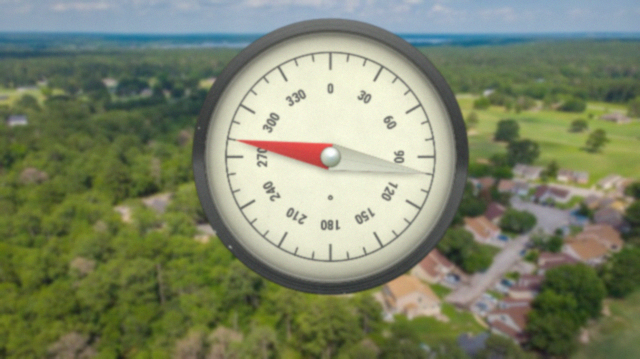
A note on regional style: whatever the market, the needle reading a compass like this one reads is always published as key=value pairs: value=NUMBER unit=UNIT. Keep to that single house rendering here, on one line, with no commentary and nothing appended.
value=280 unit=°
